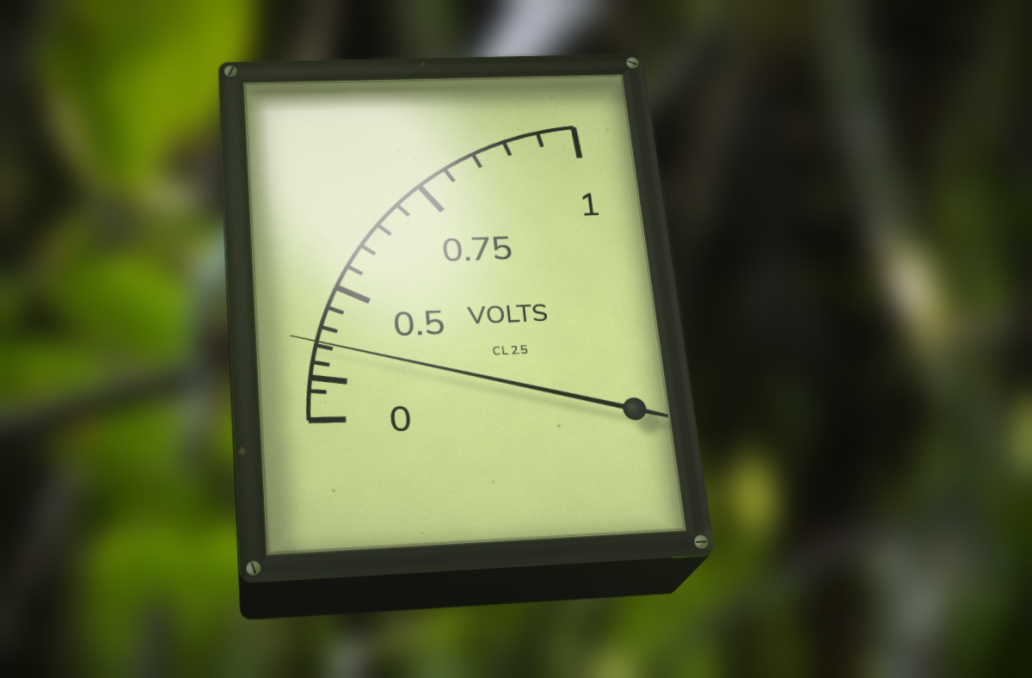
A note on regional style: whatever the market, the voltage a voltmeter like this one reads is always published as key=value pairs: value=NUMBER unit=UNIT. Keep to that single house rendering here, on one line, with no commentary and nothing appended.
value=0.35 unit=V
